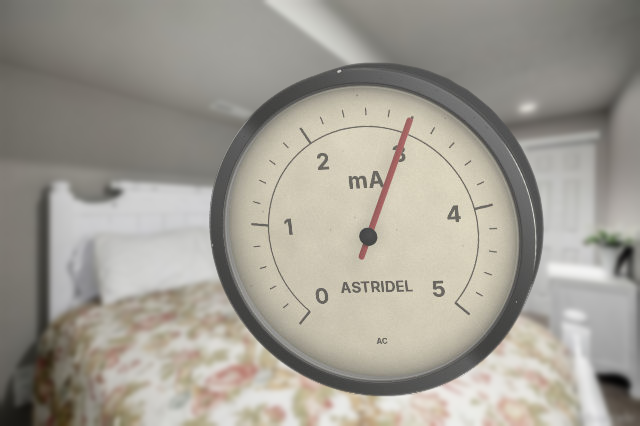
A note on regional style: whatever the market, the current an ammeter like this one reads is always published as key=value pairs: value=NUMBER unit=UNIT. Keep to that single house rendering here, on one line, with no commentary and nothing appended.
value=3 unit=mA
